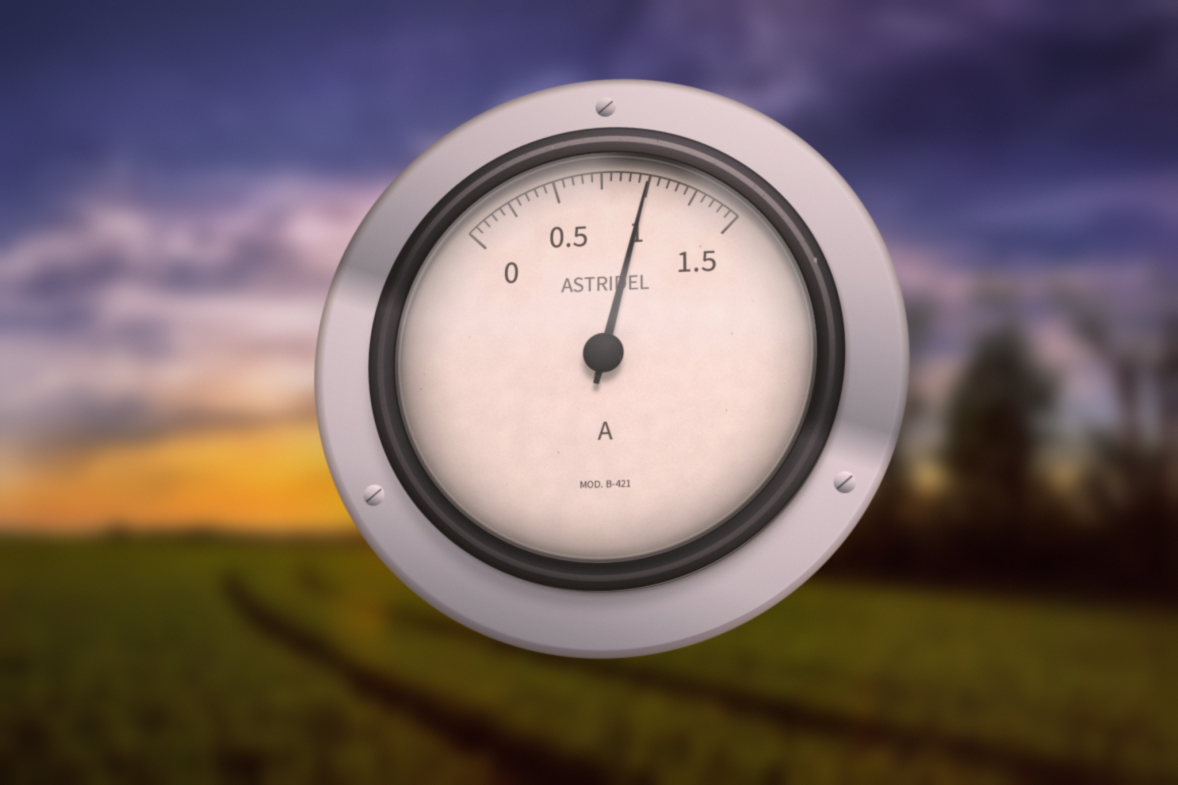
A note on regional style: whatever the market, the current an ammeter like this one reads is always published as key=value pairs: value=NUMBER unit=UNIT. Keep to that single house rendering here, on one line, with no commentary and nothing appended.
value=1 unit=A
